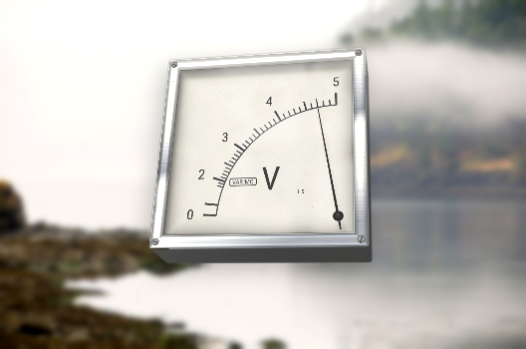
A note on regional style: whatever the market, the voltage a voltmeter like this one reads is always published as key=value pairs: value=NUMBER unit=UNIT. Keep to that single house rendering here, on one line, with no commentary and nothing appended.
value=4.7 unit=V
